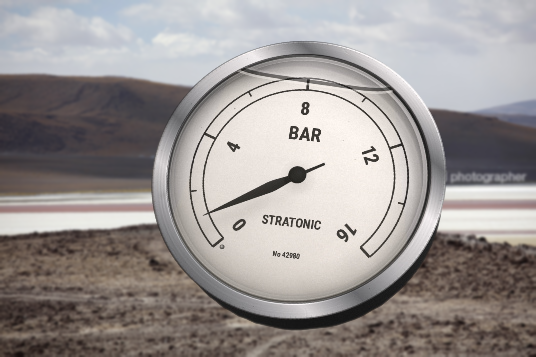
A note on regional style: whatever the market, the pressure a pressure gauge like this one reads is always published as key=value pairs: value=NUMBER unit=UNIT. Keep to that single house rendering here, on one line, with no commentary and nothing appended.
value=1 unit=bar
